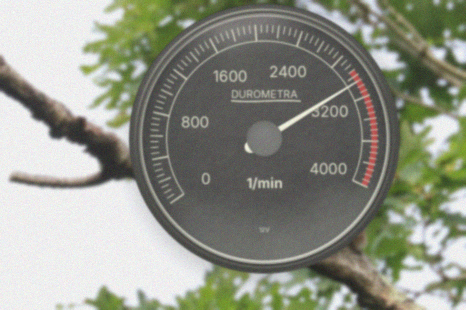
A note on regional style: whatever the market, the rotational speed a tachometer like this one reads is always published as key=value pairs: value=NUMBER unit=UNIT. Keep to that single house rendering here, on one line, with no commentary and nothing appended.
value=3050 unit=rpm
